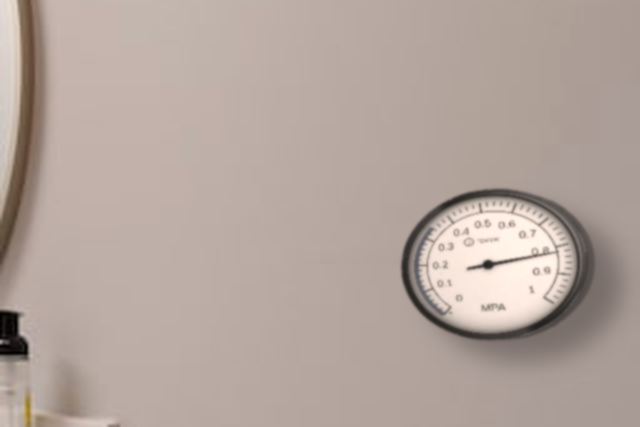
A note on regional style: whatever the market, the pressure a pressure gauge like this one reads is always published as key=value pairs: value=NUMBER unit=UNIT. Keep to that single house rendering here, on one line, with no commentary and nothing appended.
value=0.82 unit=MPa
